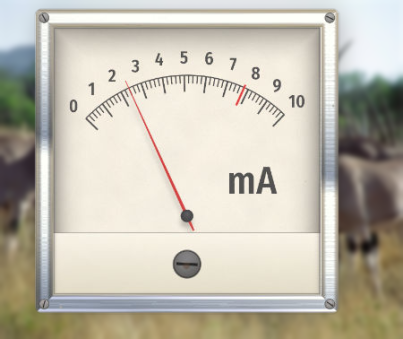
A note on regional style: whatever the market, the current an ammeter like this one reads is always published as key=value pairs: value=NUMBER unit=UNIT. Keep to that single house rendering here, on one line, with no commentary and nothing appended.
value=2.4 unit=mA
